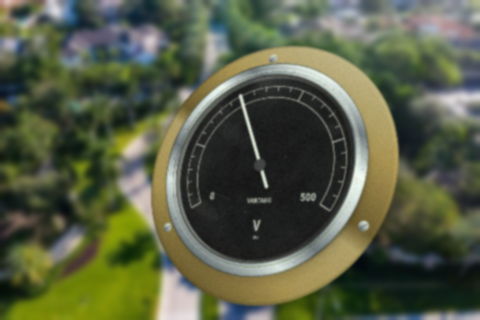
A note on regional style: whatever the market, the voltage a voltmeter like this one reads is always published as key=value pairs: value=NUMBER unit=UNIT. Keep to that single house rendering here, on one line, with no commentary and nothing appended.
value=200 unit=V
